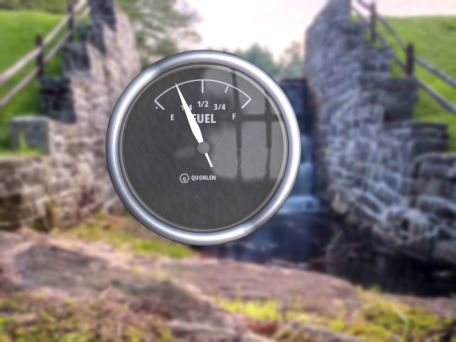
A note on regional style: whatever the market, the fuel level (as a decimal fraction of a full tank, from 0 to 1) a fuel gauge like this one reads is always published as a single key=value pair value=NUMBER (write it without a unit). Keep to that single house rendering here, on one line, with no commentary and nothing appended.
value=0.25
